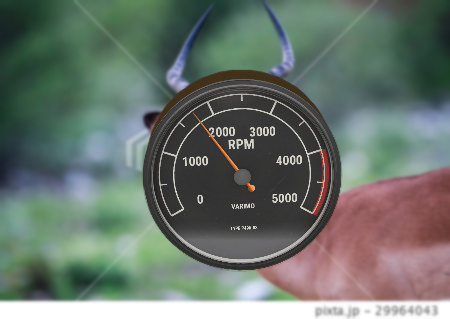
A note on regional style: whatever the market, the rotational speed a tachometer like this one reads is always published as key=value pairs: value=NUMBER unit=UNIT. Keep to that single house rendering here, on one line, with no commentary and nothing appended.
value=1750 unit=rpm
